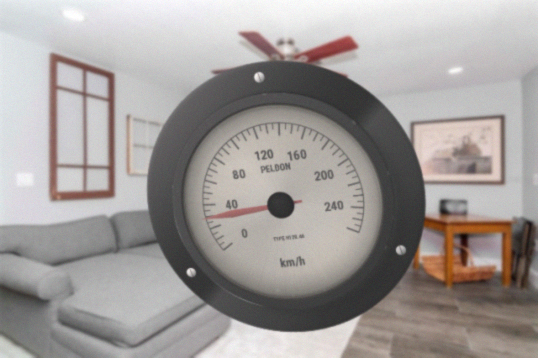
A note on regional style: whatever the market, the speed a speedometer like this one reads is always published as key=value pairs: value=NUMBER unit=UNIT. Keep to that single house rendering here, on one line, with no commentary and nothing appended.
value=30 unit=km/h
